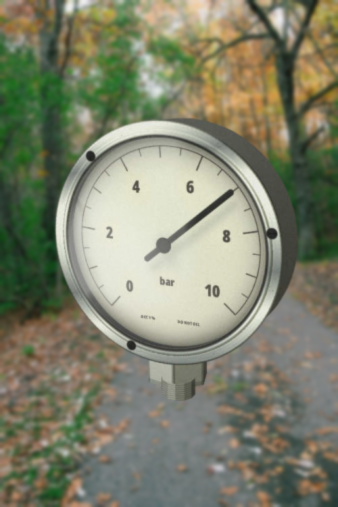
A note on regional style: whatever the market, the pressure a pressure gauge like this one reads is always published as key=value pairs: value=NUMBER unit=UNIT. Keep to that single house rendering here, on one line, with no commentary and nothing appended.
value=7 unit=bar
